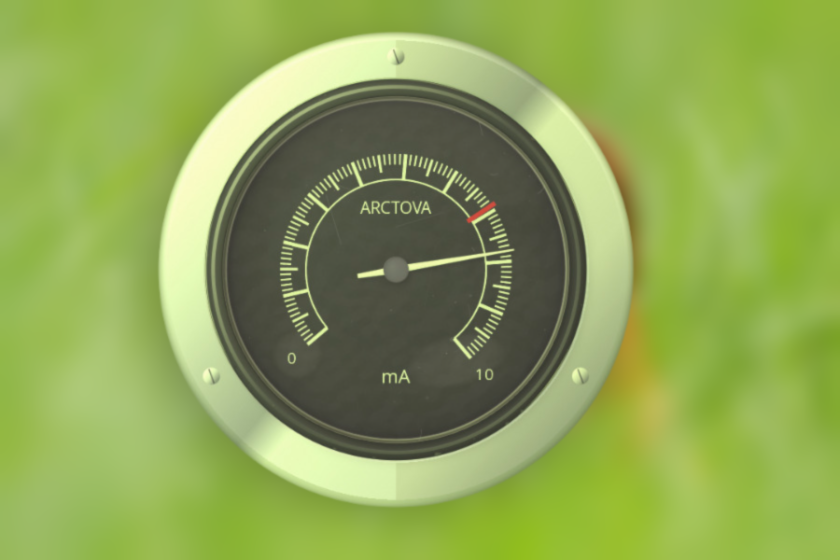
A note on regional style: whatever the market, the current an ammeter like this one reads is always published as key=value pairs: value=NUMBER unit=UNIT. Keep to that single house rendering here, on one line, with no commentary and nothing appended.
value=7.8 unit=mA
